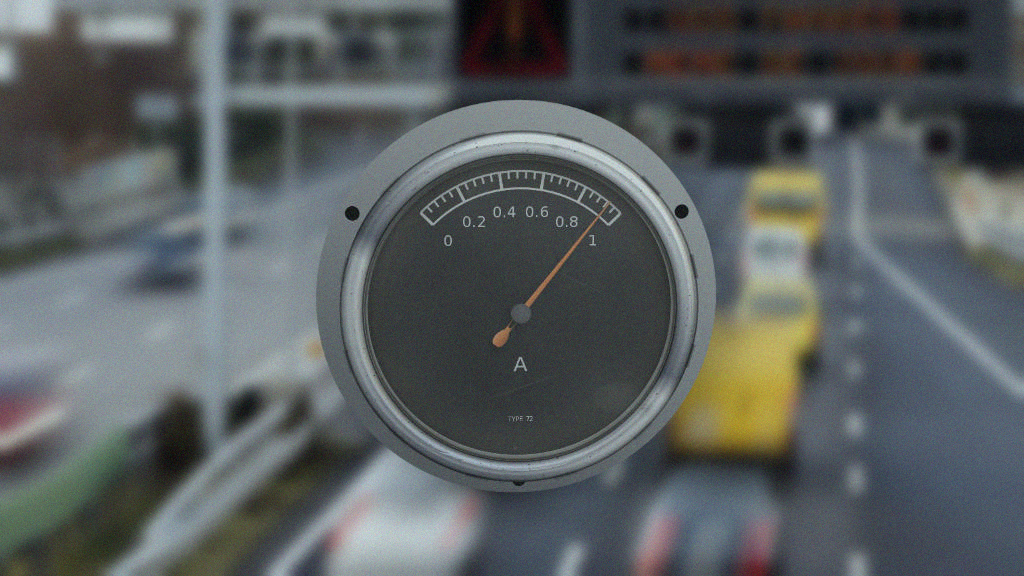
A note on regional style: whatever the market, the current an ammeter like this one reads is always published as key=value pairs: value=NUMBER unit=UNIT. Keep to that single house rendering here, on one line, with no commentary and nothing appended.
value=0.92 unit=A
